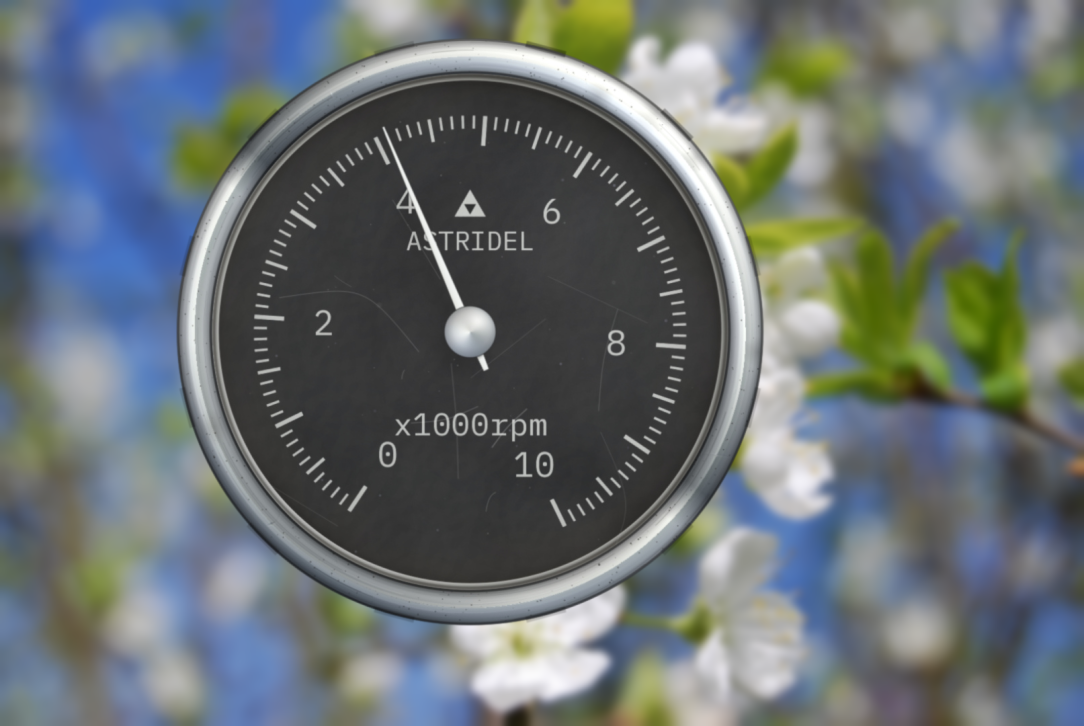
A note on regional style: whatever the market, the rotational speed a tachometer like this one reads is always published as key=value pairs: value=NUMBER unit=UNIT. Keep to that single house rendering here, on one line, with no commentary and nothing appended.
value=4100 unit=rpm
